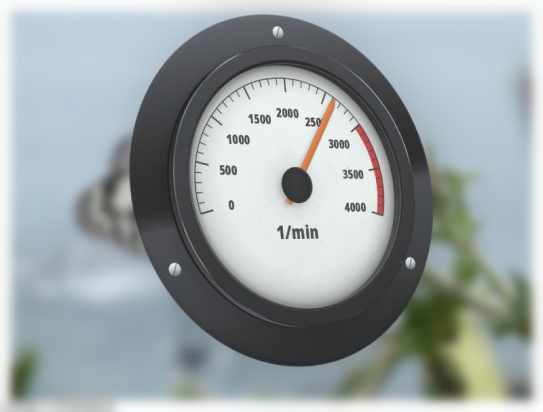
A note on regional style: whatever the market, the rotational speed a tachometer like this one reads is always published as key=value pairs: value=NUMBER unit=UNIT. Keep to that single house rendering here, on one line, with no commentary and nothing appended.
value=2600 unit=rpm
